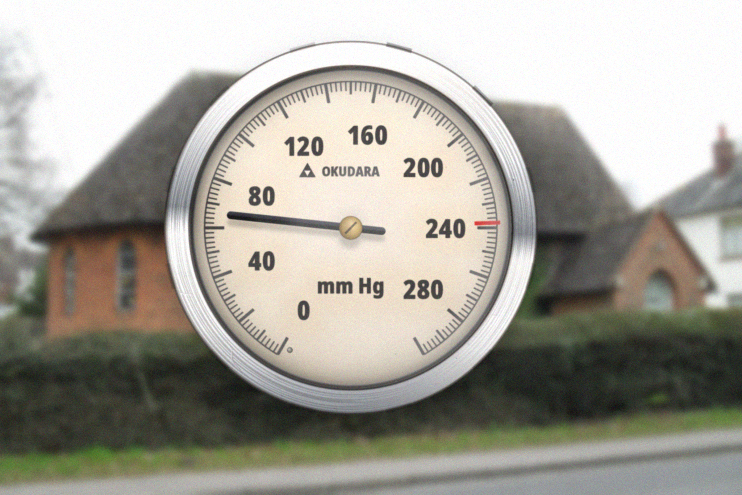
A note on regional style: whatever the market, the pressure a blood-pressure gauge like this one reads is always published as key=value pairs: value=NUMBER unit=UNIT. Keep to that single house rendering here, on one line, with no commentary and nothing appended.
value=66 unit=mmHg
